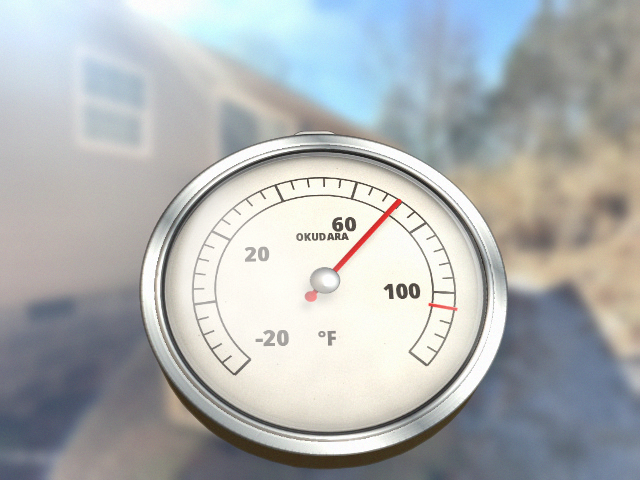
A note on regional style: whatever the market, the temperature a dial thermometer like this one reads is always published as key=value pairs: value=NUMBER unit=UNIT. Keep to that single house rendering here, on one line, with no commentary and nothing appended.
value=72 unit=°F
